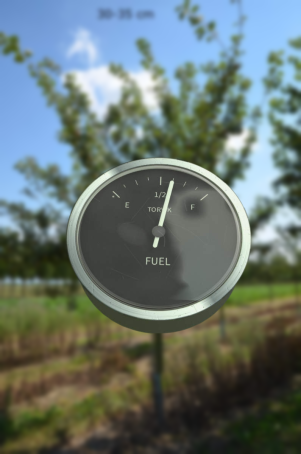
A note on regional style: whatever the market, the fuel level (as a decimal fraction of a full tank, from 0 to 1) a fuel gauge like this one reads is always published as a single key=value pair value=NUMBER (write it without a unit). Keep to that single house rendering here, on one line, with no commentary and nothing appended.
value=0.625
